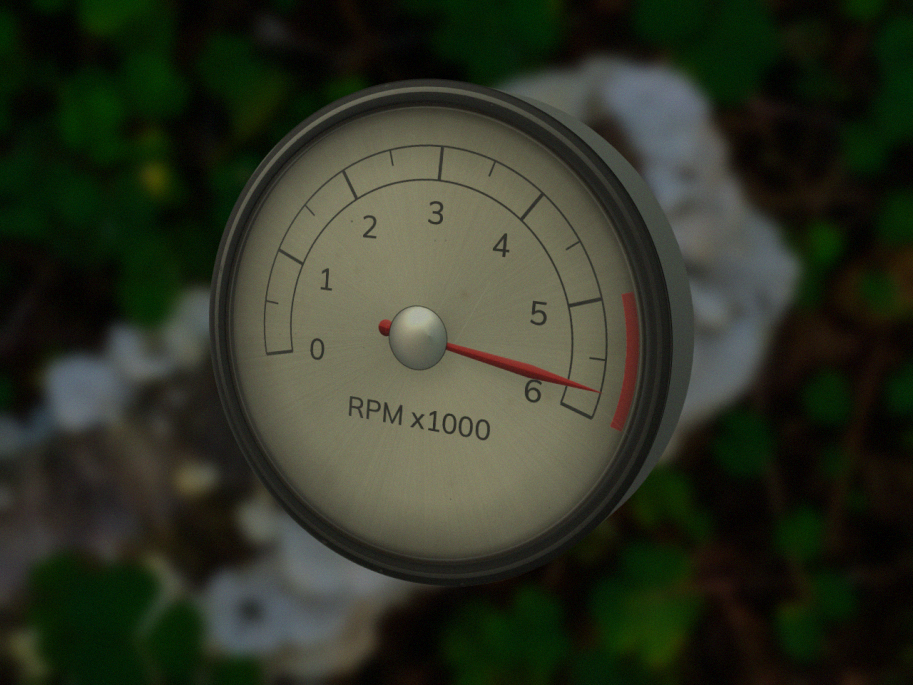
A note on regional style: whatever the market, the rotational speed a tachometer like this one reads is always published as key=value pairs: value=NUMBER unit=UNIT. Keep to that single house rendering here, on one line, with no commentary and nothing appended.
value=5750 unit=rpm
